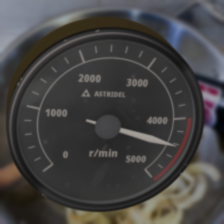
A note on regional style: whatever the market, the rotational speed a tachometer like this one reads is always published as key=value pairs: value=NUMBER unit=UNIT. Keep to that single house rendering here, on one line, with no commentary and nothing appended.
value=4400 unit=rpm
